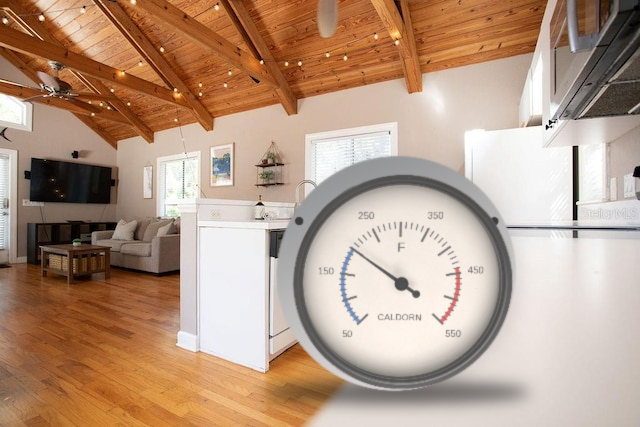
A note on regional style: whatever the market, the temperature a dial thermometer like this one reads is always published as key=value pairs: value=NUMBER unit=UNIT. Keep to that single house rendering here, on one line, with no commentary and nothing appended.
value=200 unit=°F
